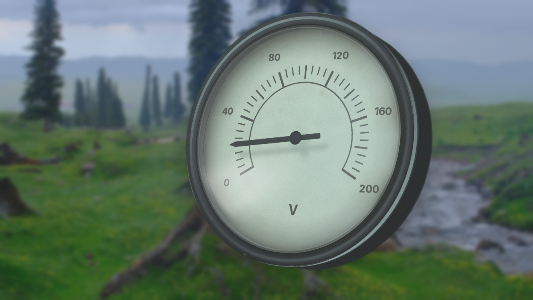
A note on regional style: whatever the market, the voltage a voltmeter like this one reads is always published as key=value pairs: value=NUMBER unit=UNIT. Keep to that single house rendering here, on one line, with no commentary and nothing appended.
value=20 unit=V
